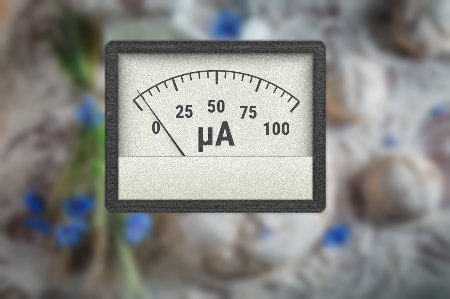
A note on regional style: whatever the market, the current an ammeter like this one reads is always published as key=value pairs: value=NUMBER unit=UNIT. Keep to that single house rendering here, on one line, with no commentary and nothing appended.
value=5 unit=µA
